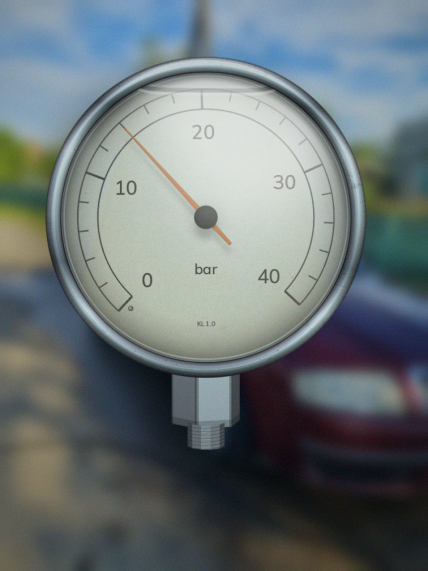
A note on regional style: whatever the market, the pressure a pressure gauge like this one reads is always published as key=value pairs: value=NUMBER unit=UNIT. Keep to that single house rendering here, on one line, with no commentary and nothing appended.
value=14 unit=bar
